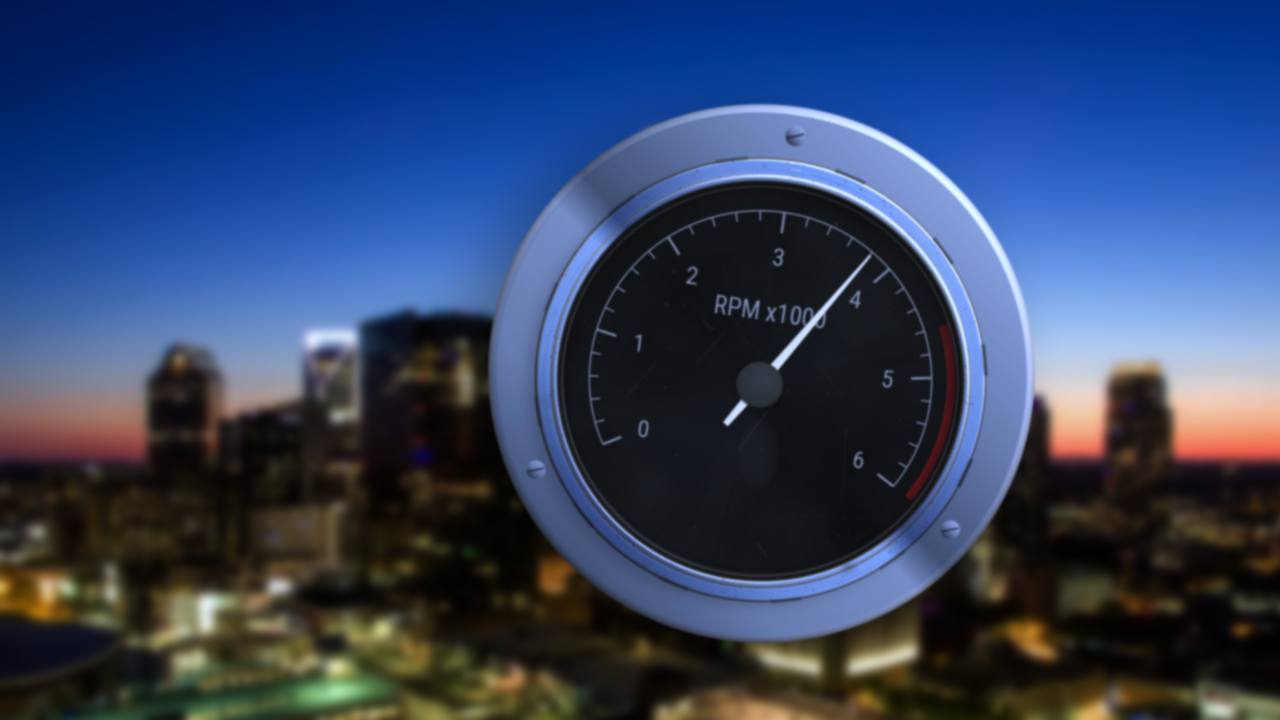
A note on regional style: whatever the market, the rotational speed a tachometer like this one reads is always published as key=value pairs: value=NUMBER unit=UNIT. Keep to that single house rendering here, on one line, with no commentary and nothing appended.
value=3800 unit=rpm
